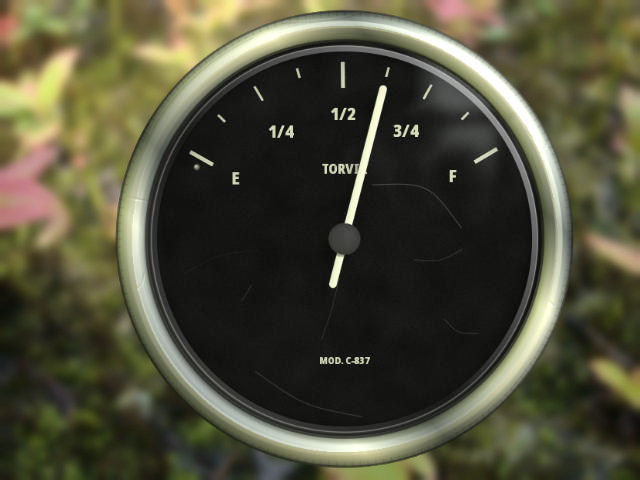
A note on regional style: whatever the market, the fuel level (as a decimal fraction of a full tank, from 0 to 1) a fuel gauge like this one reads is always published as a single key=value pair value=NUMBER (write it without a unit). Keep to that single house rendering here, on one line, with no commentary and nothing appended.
value=0.625
